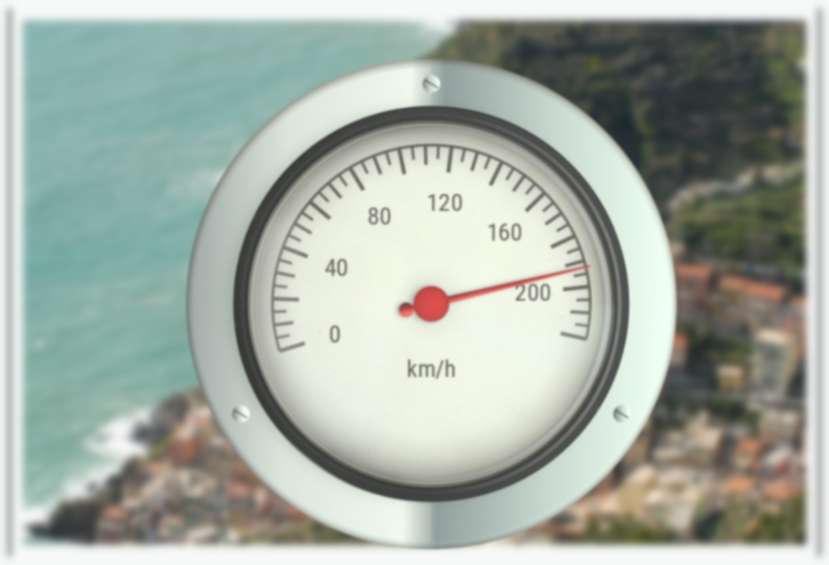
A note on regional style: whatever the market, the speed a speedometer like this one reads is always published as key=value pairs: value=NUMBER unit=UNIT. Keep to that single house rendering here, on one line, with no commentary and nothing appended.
value=192.5 unit=km/h
